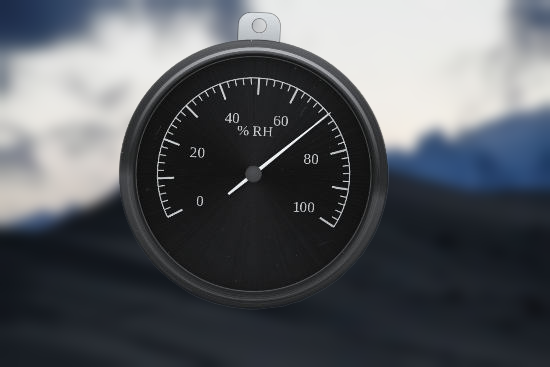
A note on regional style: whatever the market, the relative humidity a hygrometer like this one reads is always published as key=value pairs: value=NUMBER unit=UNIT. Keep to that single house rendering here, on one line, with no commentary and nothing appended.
value=70 unit=%
